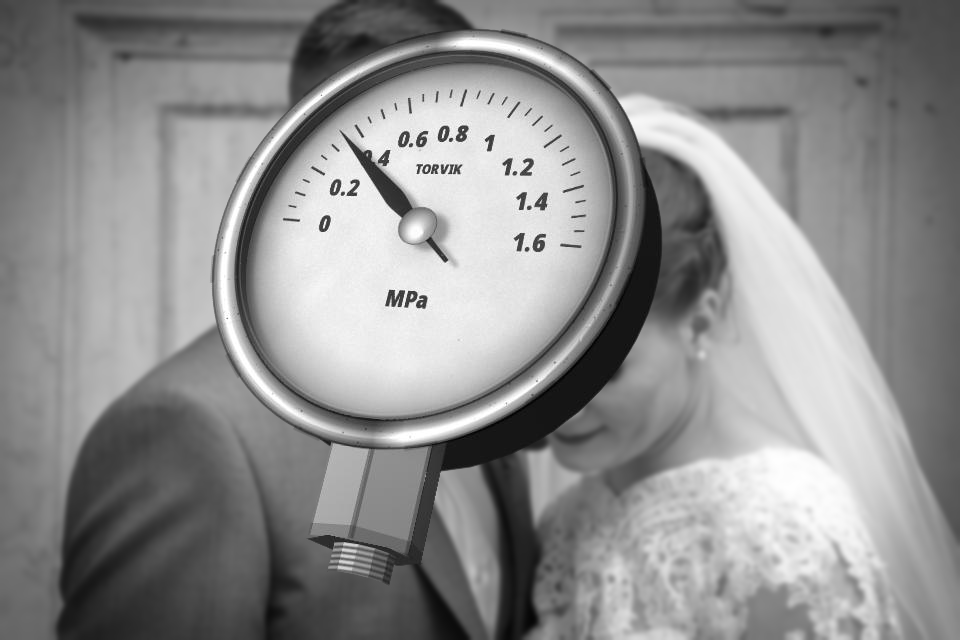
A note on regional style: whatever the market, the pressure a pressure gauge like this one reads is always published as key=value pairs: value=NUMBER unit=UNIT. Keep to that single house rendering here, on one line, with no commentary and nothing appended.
value=0.35 unit=MPa
